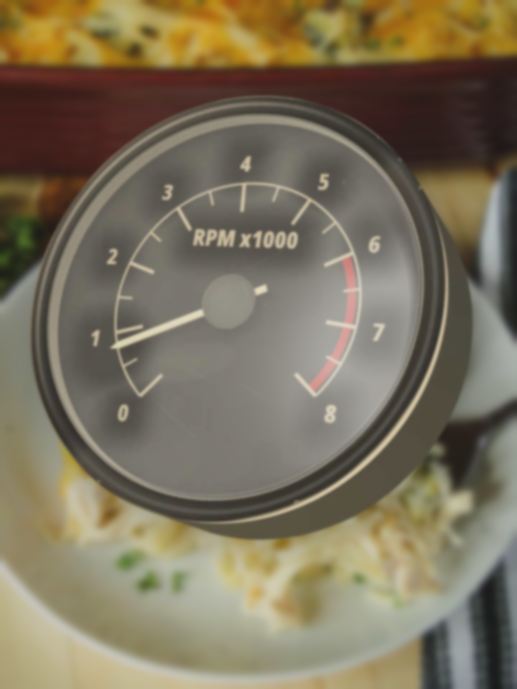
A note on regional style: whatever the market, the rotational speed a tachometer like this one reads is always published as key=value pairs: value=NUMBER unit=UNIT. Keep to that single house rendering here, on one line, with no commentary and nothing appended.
value=750 unit=rpm
